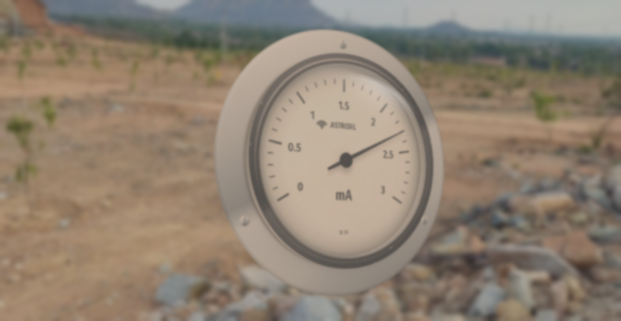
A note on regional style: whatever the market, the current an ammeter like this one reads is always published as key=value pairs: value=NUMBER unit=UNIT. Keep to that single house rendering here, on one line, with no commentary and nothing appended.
value=2.3 unit=mA
